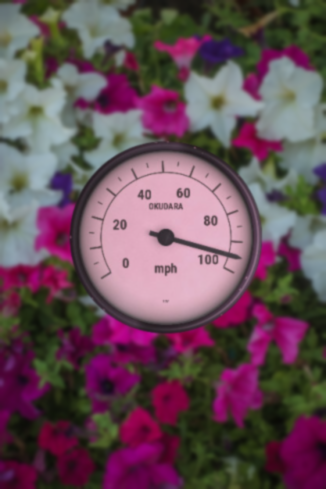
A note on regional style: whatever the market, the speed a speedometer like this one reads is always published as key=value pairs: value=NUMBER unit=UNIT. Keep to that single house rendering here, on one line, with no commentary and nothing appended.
value=95 unit=mph
